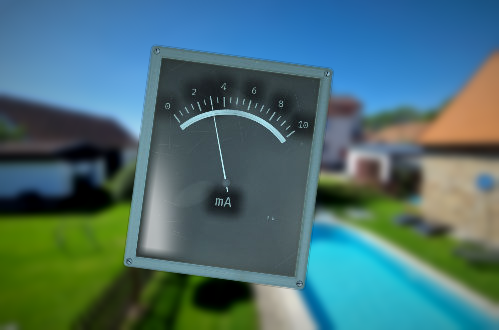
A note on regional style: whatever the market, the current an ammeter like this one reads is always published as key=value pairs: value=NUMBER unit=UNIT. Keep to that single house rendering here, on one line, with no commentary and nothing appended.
value=3 unit=mA
